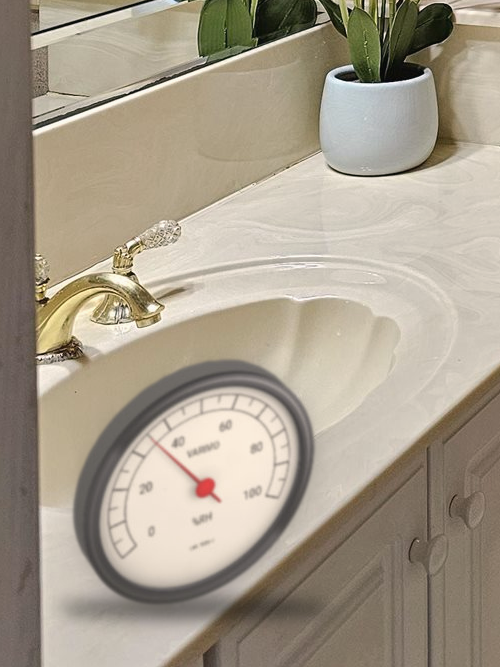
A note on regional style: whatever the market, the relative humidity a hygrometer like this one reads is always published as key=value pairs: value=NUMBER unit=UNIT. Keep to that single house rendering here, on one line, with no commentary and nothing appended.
value=35 unit=%
